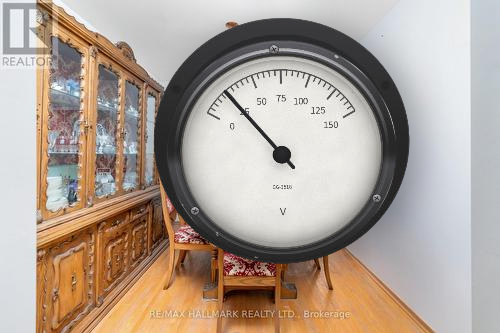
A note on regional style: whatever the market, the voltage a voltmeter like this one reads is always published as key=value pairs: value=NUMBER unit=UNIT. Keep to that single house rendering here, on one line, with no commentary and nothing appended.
value=25 unit=V
